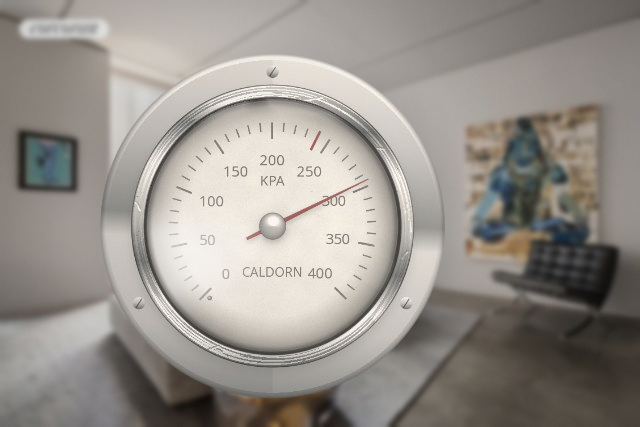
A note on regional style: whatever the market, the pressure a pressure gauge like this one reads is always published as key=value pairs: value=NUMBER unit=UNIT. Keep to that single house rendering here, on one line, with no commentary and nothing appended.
value=295 unit=kPa
